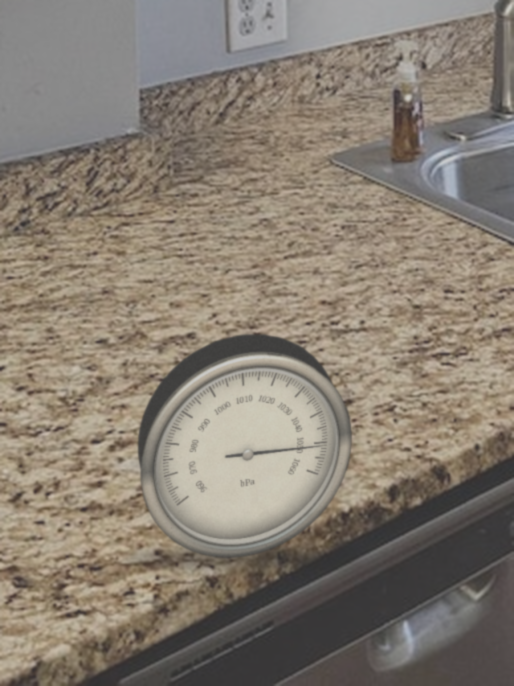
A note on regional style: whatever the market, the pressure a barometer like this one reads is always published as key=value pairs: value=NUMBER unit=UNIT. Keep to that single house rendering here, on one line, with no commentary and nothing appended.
value=1050 unit=hPa
